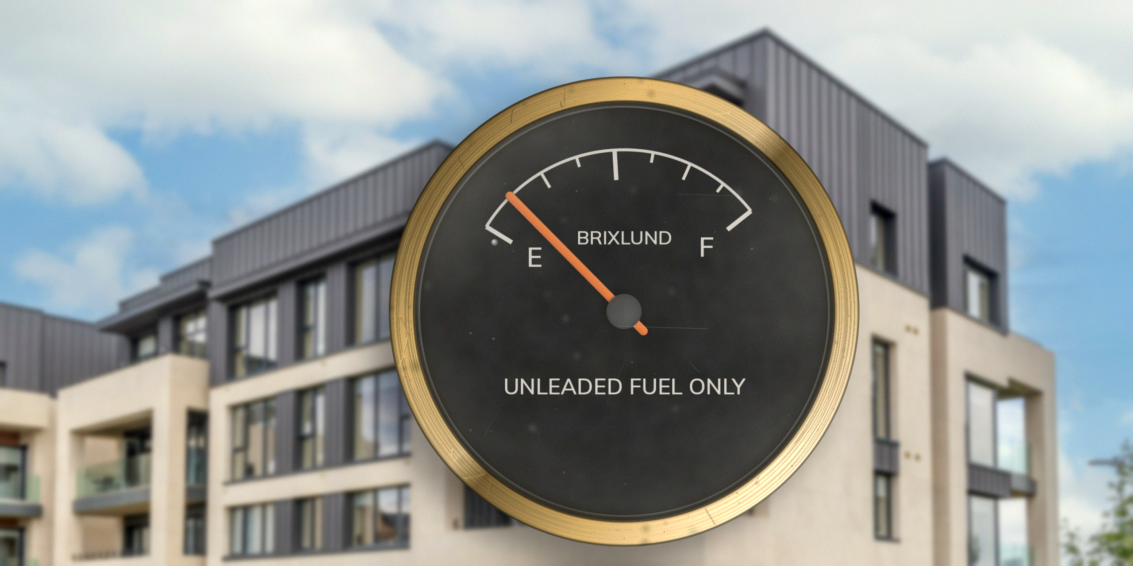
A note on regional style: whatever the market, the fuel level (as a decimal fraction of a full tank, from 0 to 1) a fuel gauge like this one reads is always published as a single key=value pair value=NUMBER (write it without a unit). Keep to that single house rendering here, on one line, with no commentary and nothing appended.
value=0.125
